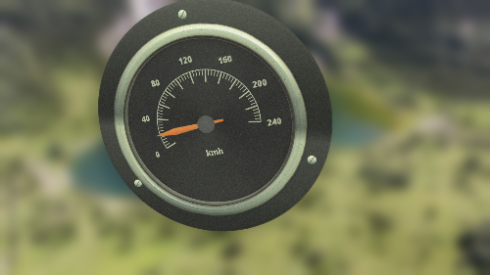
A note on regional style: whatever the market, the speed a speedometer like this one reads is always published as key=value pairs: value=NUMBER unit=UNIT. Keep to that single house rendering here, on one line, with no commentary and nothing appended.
value=20 unit=km/h
